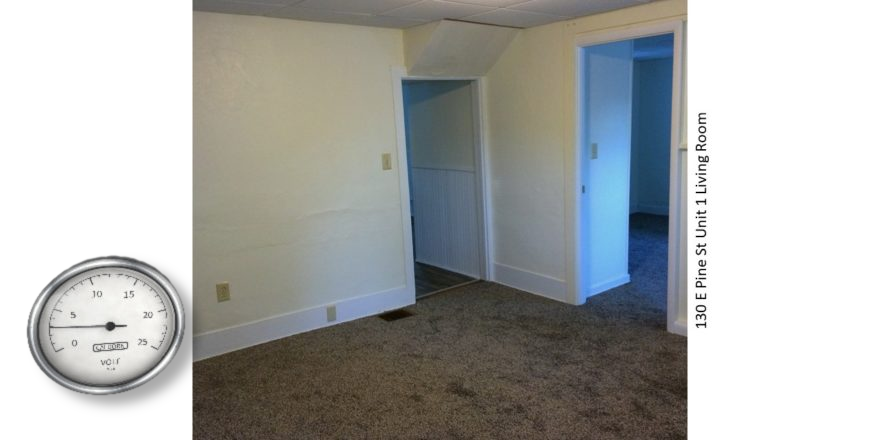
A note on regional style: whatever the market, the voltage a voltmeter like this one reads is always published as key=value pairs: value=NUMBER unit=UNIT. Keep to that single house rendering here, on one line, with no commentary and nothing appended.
value=3 unit=V
